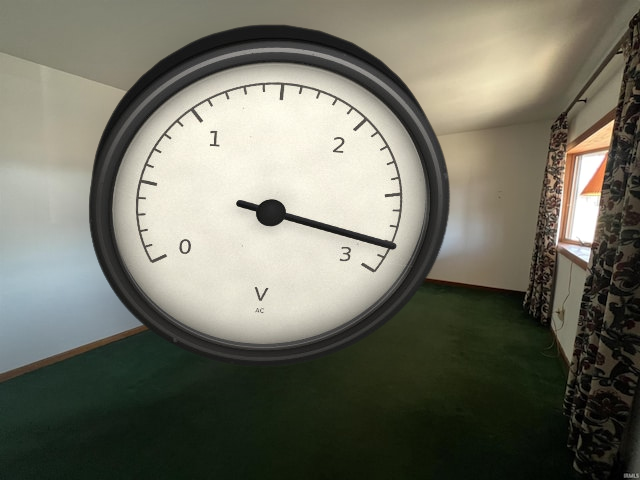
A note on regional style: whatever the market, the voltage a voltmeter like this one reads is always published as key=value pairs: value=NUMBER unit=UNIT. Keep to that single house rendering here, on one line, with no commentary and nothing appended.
value=2.8 unit=V
